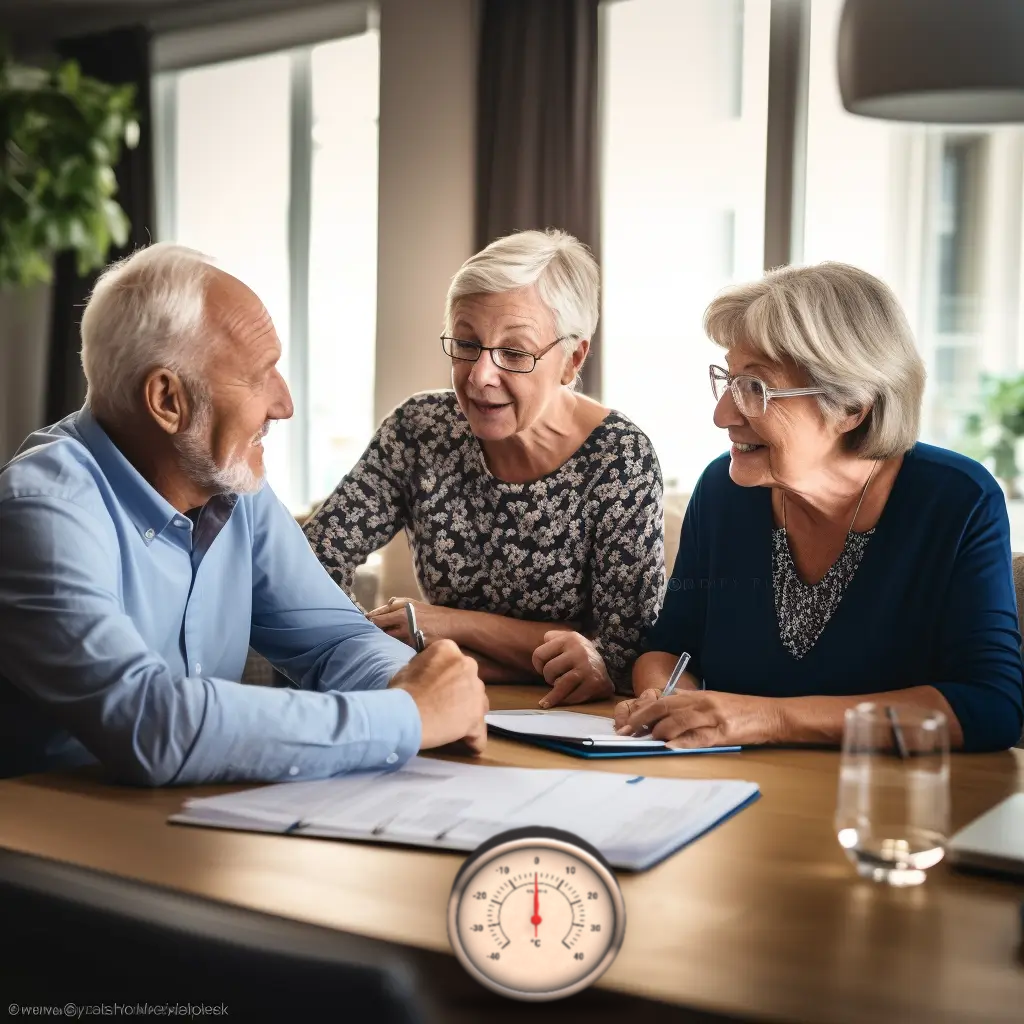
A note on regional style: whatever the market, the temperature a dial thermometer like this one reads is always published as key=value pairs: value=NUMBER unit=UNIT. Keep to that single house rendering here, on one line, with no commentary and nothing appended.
value=0 unit=°C
